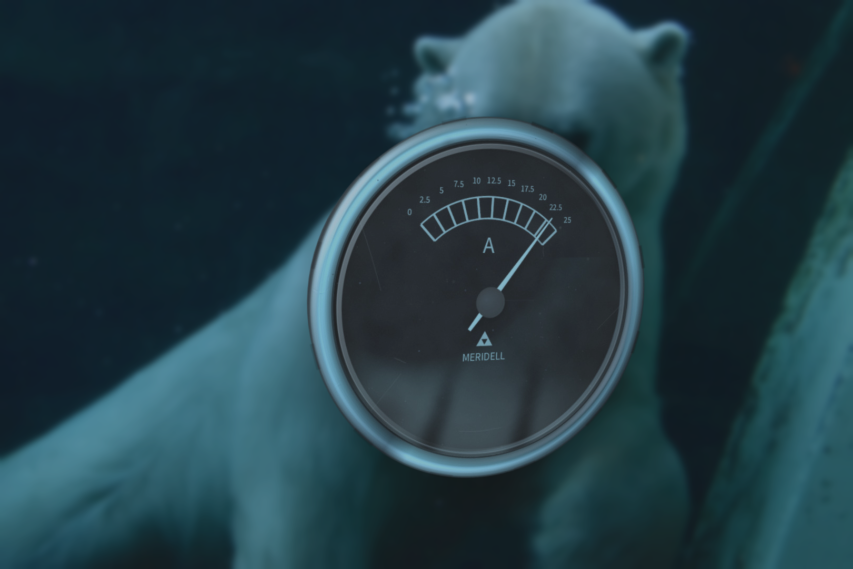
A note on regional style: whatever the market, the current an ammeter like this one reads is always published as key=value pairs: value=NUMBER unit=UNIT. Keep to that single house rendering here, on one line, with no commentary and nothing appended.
value=22.5 unit=A
